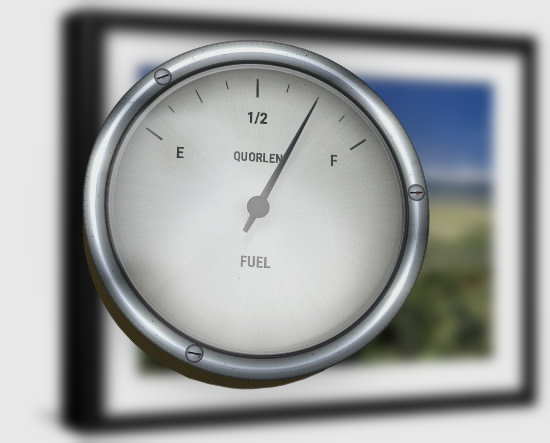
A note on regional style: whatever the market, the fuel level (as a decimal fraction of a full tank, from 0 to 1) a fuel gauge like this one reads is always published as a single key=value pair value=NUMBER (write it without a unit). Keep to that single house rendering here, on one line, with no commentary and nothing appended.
value=0.75
